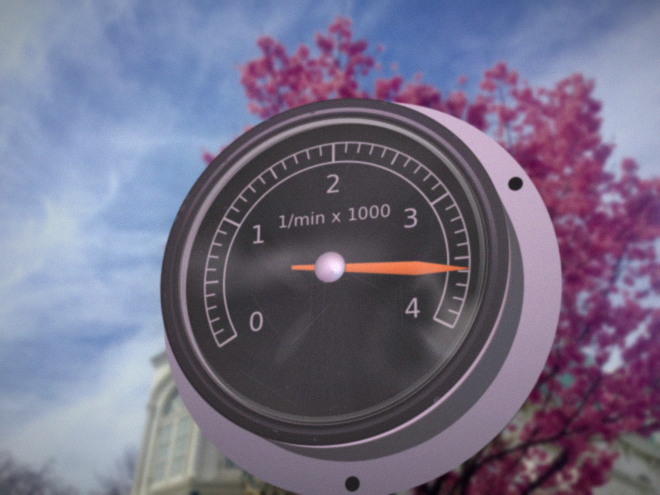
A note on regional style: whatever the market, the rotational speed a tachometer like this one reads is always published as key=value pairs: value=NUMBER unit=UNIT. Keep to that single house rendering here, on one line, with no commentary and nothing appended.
value=3600 unit=rpm
